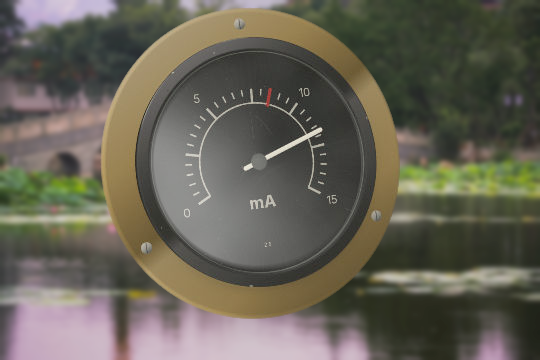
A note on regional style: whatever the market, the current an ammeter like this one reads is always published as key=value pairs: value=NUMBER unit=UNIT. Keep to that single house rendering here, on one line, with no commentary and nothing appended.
value=11.75 unit=mA
